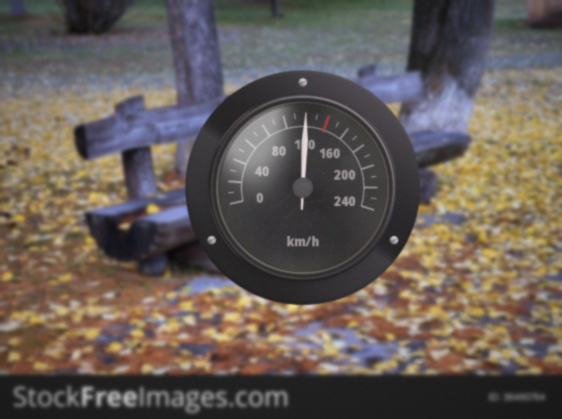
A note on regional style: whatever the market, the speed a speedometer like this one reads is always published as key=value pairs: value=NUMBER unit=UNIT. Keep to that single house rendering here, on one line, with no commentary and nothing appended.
value=120 unit=km/h
